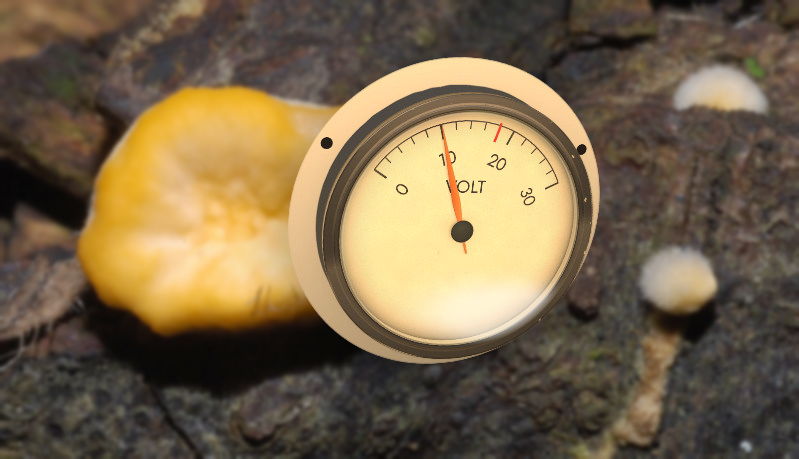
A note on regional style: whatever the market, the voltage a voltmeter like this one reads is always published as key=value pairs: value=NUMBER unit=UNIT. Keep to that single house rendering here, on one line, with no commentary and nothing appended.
value=10 unit=V
